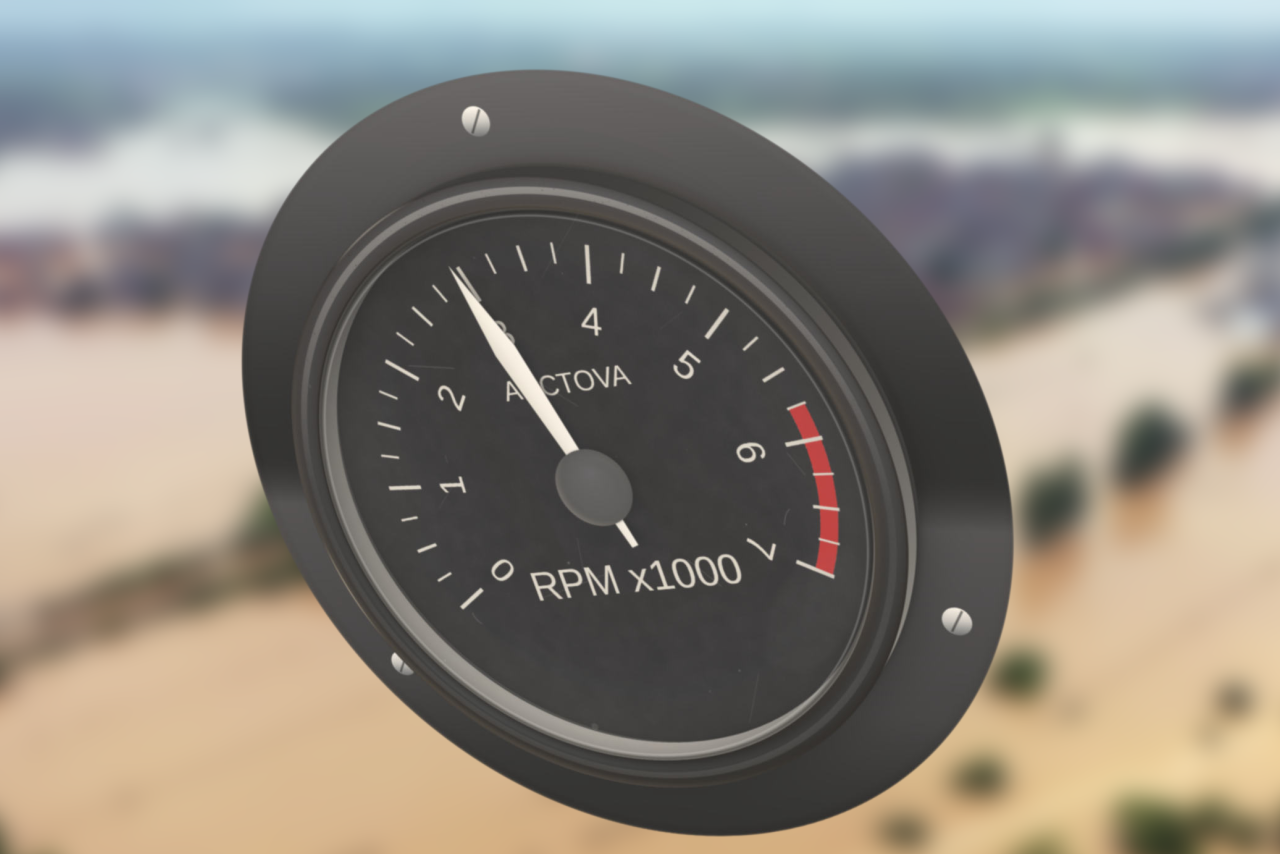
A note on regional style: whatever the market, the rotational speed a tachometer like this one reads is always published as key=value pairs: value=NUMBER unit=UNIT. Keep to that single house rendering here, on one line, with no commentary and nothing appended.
value=3000 unit=rpm
